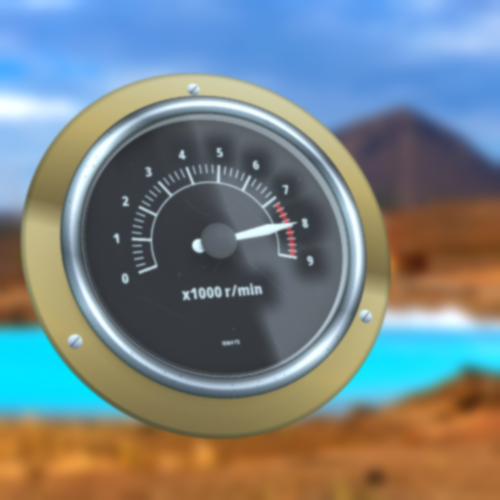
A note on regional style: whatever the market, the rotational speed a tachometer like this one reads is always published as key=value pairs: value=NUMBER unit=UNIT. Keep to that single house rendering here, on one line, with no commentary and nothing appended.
value=8000 unit=rpm
